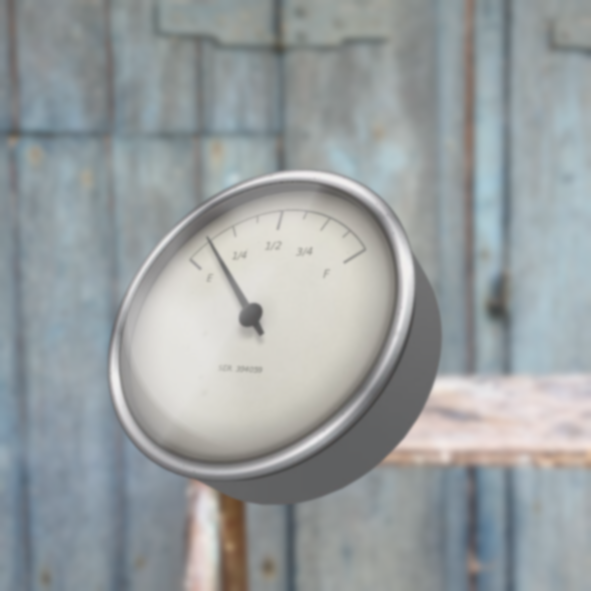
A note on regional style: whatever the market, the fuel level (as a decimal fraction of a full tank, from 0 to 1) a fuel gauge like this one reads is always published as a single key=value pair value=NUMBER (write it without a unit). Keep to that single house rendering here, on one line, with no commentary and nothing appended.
value=0.125
